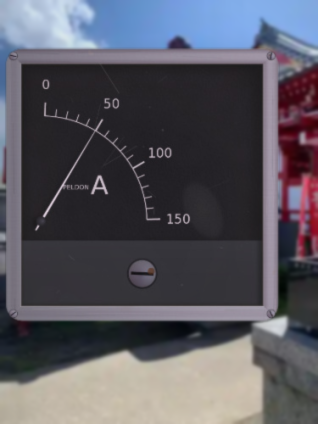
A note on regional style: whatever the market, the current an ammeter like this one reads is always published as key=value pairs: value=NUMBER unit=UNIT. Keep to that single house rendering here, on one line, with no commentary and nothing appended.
value=50 unit=A
